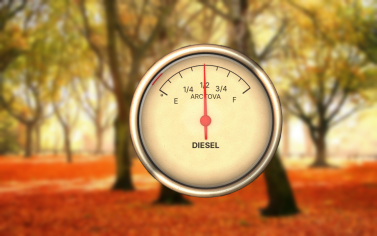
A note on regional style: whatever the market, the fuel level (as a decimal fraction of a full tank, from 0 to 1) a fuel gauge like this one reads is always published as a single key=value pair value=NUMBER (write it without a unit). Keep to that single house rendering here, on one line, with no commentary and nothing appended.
value=0.5
